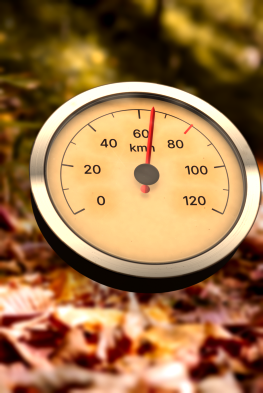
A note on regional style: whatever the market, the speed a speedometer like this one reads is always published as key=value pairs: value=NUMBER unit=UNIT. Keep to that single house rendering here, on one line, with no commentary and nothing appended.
value=65 unit=km/h
